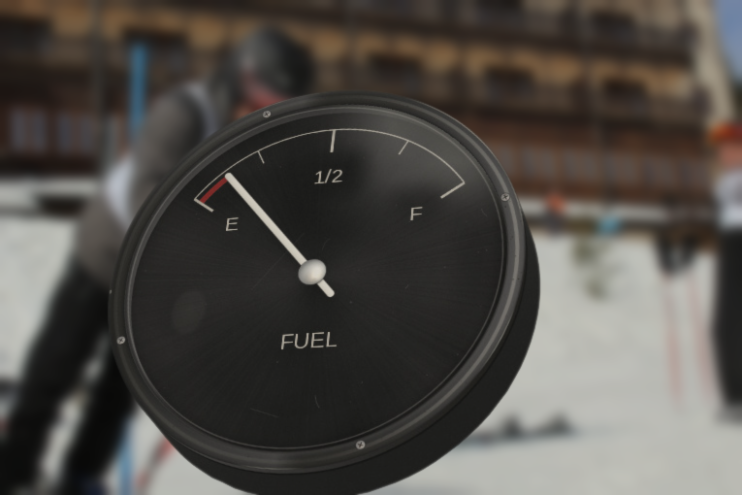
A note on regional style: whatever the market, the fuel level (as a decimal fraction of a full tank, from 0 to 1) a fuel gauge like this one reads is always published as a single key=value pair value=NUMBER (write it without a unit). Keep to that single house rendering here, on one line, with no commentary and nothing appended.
value=0.125
